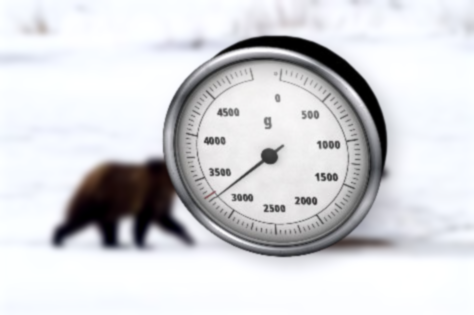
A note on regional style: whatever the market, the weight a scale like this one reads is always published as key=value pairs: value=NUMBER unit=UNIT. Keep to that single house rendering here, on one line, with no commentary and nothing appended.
value=3250 unit=g
